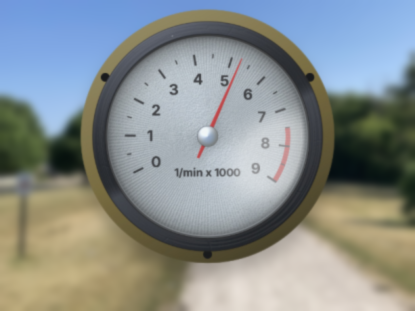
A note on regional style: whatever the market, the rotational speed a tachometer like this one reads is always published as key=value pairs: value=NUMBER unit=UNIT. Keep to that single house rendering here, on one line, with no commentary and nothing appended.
value=5250 unit=rpm
